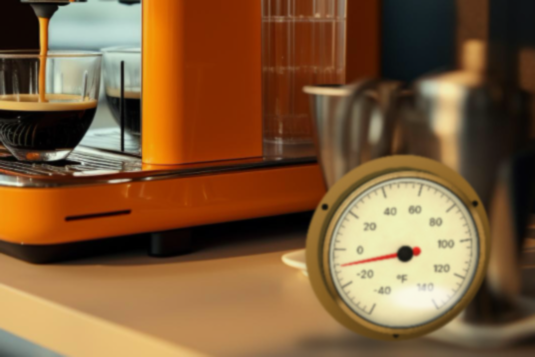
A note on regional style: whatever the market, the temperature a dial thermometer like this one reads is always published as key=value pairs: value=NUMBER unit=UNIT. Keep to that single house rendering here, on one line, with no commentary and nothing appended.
value=-8 unit=°F
